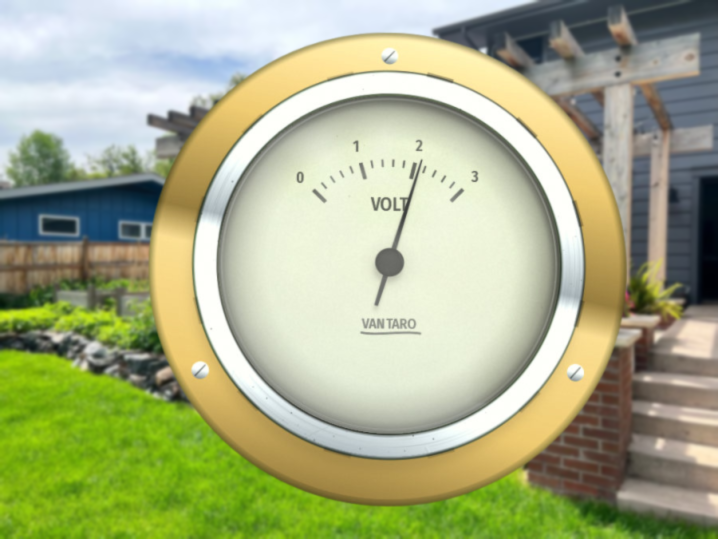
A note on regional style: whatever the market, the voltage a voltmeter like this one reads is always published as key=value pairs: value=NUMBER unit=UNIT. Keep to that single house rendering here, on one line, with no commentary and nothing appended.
value=2.1 unit=V
